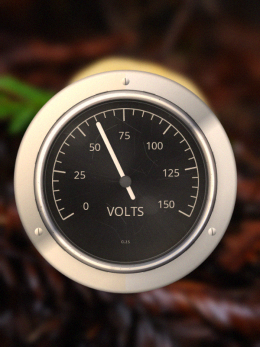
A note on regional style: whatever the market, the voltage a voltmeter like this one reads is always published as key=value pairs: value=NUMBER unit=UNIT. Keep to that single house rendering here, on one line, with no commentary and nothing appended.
value=60 unit=V
